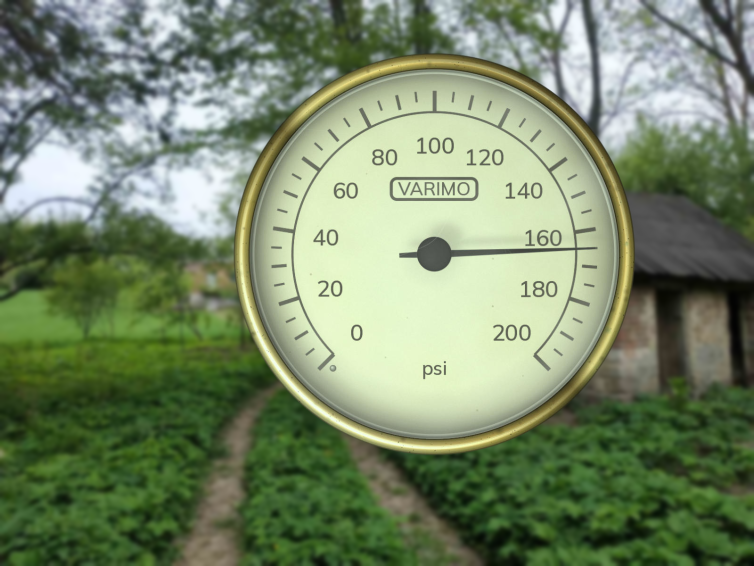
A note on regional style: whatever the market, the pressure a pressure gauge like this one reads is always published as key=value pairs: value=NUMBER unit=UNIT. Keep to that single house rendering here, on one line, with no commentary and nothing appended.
value=165 unit=psi
